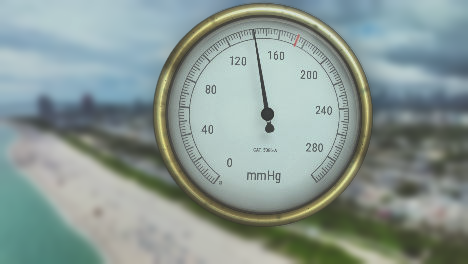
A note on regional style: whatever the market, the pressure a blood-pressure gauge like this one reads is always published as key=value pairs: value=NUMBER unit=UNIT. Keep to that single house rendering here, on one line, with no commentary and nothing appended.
value=140 unit=mmHg
